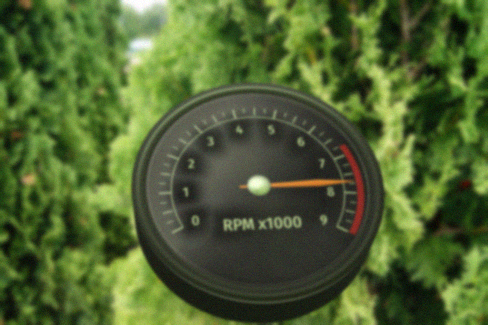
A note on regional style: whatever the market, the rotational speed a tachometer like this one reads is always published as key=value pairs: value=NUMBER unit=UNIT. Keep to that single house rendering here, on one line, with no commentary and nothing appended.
value=7750 unit=rpm
